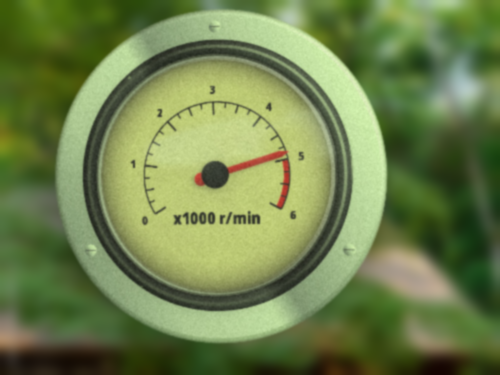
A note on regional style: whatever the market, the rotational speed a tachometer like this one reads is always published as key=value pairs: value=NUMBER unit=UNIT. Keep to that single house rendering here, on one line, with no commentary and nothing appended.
value=4875 unit=rpm
